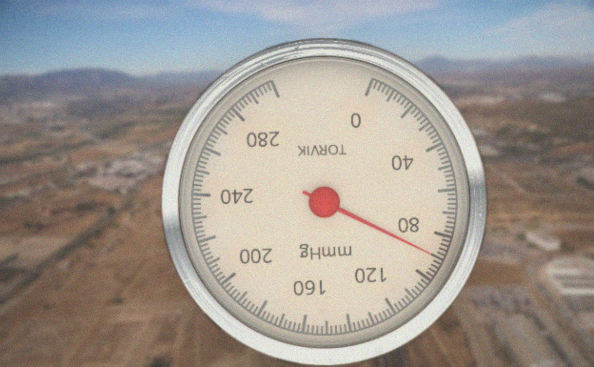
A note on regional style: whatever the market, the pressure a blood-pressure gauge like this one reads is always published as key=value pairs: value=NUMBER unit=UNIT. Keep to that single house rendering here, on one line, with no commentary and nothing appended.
value=90 unit=mmHg
